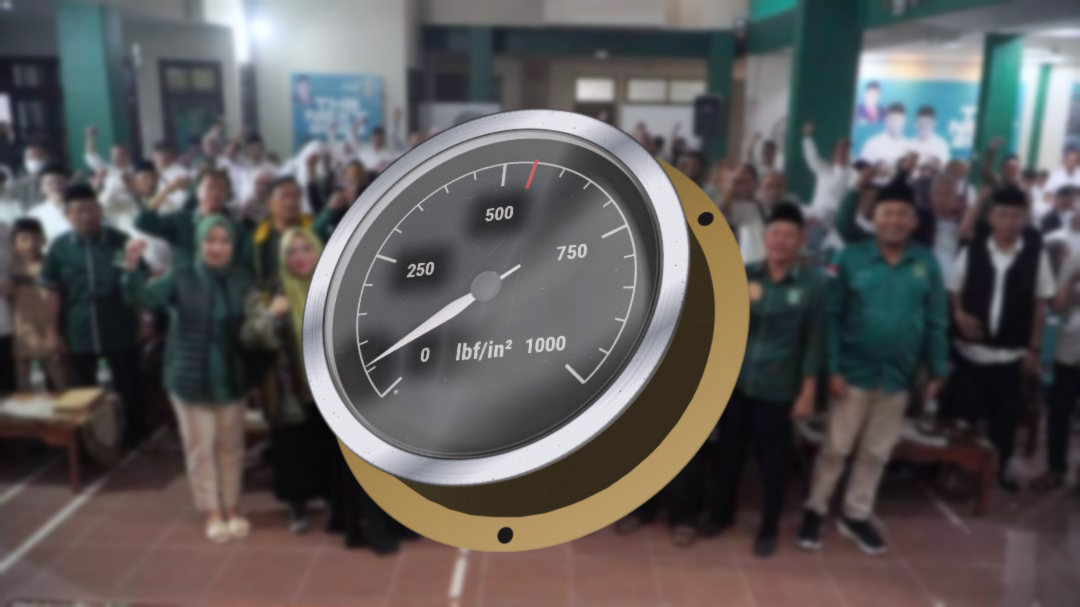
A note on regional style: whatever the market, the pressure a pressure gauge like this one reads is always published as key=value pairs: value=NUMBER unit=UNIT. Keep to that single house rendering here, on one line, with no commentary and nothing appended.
value=50 unit=psi
